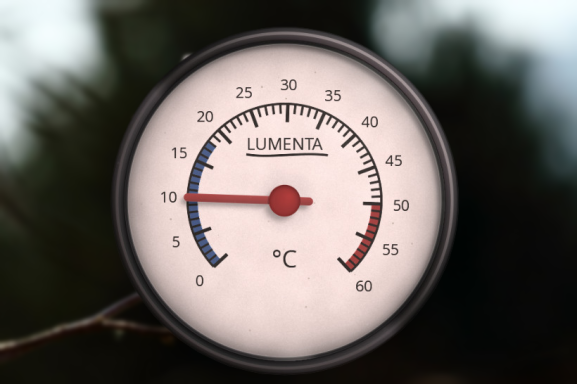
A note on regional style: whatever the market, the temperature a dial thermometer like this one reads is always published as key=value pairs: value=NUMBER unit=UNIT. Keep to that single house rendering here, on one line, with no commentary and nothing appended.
value=10 unit=°C
